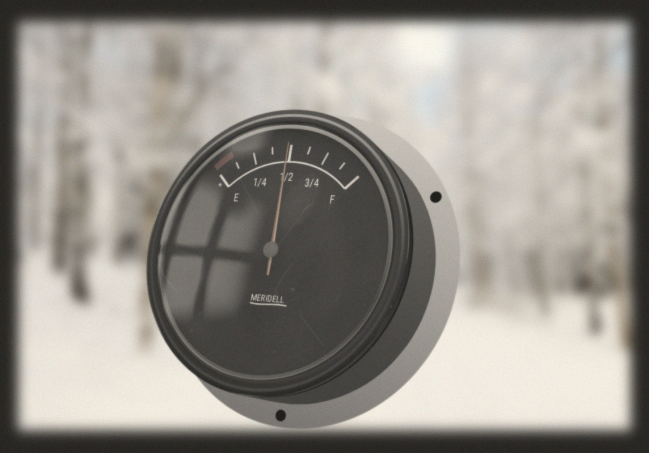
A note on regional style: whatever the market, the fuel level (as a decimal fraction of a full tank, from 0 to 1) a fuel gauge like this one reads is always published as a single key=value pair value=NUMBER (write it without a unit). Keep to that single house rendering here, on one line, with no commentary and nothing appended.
value=0.5
